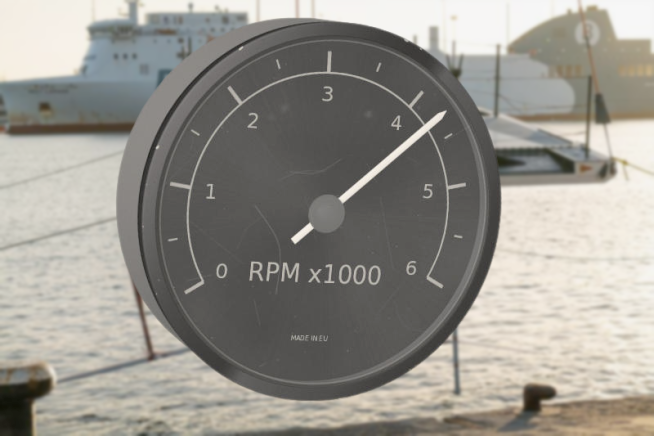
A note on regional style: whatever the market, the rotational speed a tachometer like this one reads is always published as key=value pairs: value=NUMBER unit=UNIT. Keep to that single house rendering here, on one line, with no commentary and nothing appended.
value=4250 unit=rpm
